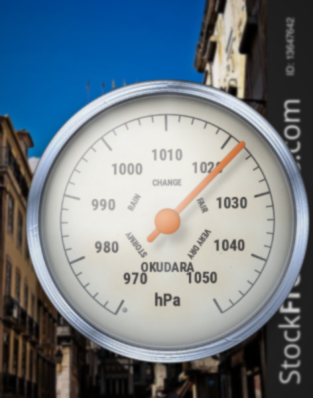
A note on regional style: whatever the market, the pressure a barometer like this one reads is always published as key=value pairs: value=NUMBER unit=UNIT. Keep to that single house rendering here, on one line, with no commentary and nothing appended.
value=1022 unit=hPa
